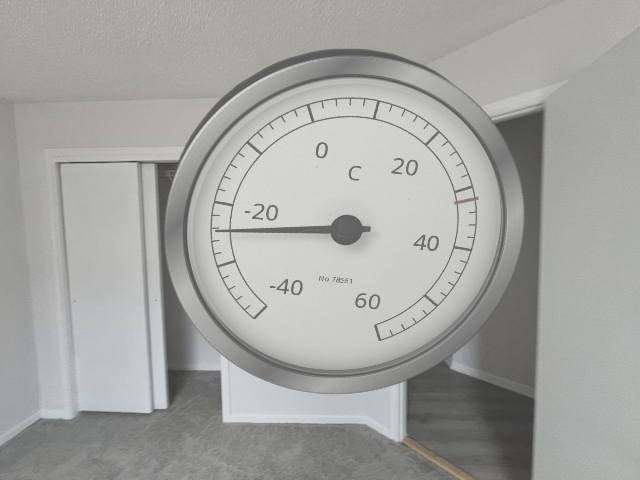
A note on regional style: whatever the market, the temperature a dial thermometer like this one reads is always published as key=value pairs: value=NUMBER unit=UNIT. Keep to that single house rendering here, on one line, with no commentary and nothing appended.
value=-24 unit=°C
